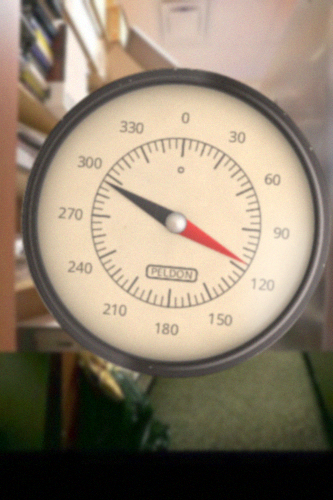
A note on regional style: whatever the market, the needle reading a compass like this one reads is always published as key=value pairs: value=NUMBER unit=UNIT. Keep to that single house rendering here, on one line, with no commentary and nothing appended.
value=115 unit=°
